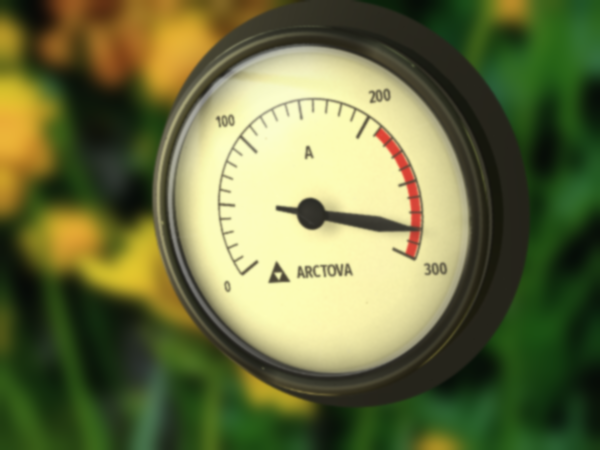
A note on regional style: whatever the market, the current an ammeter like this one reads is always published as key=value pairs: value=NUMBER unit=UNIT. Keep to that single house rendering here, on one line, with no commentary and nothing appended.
value=280 unit=A
